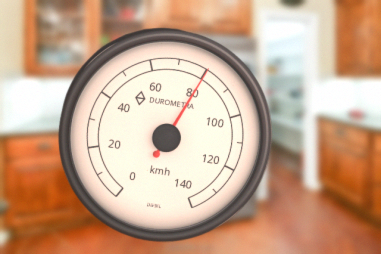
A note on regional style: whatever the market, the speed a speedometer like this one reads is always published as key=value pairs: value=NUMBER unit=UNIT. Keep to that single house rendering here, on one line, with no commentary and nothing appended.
value=80 unit=km/h
